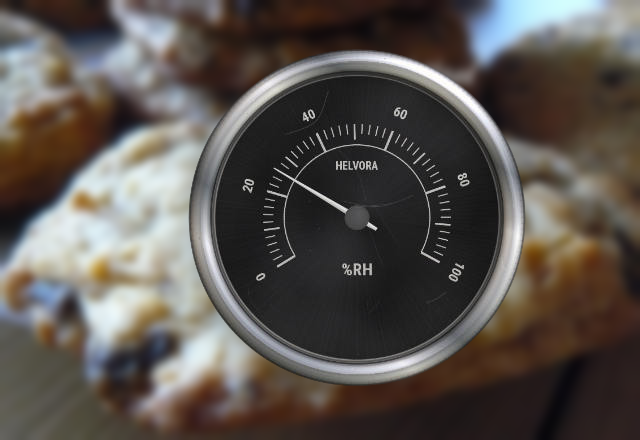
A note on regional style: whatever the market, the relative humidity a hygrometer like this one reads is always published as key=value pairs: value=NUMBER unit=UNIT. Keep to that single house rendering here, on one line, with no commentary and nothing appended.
value=26 unit=%
